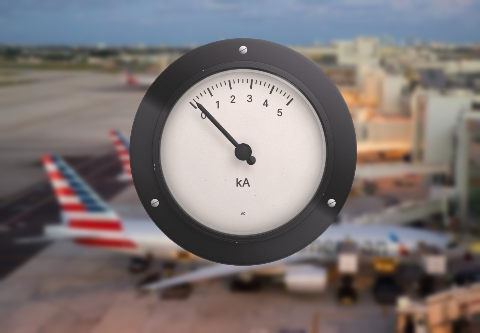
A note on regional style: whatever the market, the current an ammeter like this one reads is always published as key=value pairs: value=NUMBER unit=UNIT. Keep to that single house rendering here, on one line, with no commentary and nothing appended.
value=0.2 unit=kA
